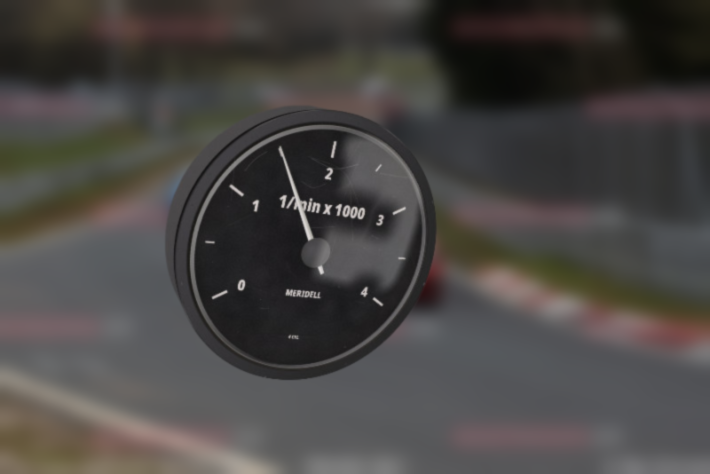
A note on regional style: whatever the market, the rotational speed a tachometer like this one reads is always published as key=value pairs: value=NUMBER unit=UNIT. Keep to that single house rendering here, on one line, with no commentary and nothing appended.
value=1500 unit=rpm
